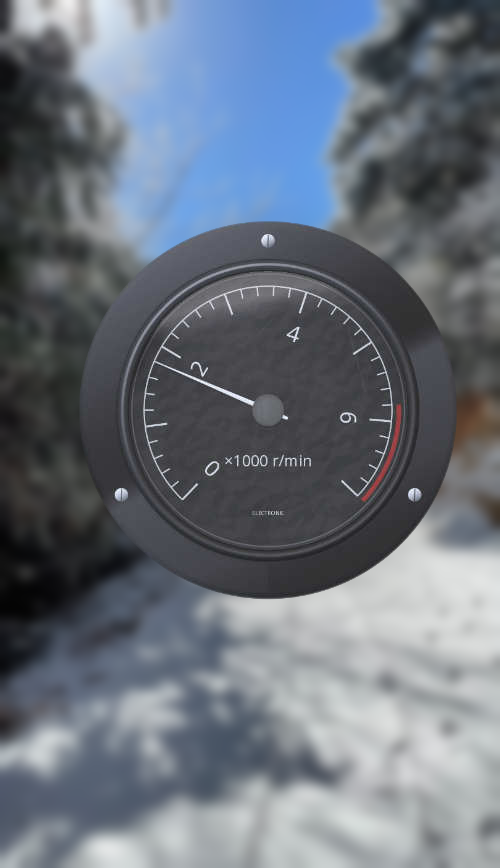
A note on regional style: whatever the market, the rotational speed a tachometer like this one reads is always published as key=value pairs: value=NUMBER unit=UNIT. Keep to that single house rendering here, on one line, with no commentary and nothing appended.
value=1800 unit=rpm
